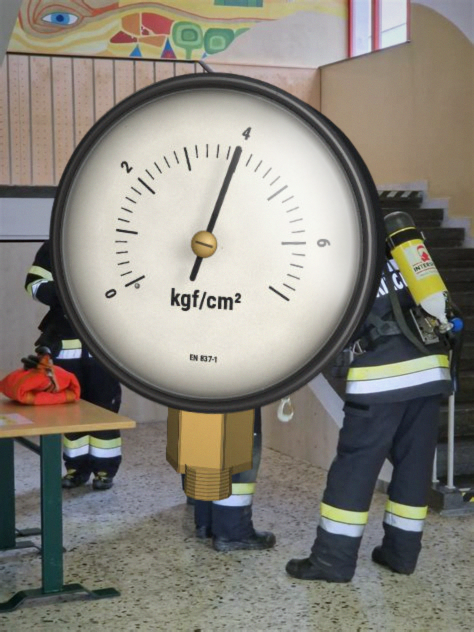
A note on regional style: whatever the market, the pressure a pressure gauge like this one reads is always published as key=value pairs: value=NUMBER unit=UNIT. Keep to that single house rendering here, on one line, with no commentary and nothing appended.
value=4 unit=kg/cm²
